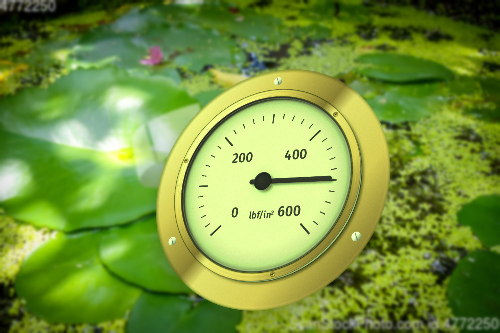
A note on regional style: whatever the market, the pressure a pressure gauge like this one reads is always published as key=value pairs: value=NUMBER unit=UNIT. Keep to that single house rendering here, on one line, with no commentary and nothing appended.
value=500 unit=psi
